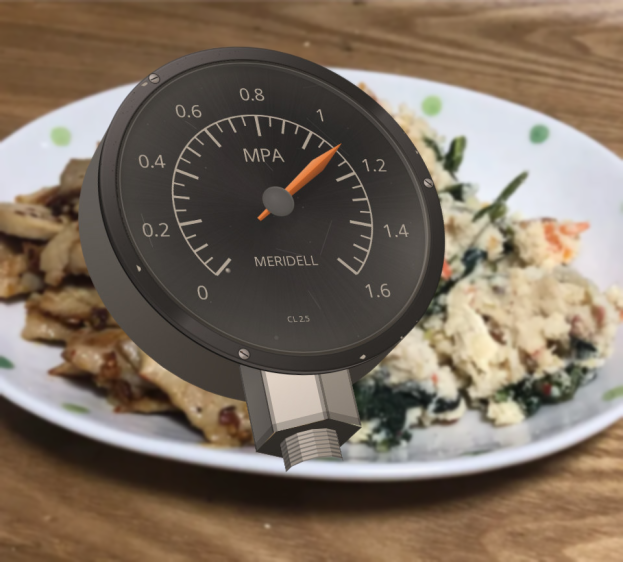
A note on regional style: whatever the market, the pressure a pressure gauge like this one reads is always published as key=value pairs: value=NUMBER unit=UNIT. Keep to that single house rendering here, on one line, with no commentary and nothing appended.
value=1.1 unit=MPa
